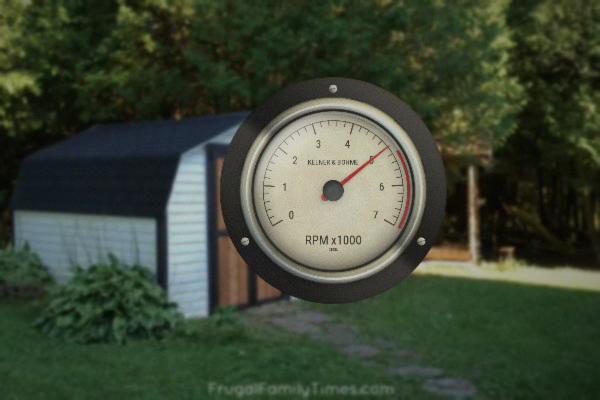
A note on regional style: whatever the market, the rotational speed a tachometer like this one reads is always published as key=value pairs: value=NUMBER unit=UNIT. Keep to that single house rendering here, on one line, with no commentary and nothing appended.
value=5000 unit=rpm
